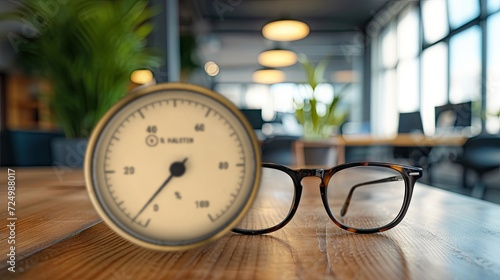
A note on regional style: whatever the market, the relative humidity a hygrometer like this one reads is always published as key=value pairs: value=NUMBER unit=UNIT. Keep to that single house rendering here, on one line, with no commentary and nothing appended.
value=4 unit=%
